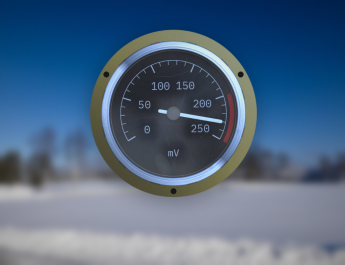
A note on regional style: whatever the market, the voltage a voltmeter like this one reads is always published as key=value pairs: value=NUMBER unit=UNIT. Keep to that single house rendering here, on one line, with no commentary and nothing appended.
value=230 unit=mV
